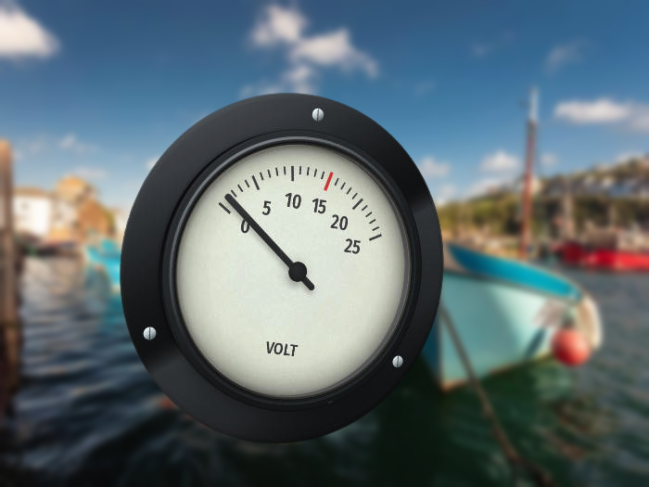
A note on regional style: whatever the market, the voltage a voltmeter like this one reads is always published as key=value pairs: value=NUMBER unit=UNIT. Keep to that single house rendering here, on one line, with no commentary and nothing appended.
value=1 unit=V
